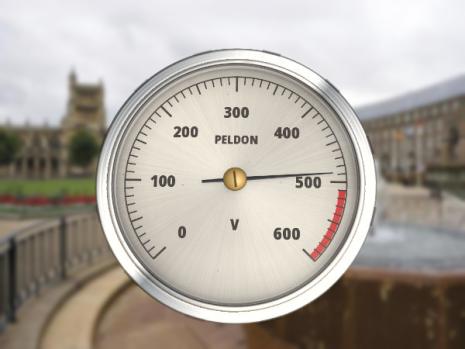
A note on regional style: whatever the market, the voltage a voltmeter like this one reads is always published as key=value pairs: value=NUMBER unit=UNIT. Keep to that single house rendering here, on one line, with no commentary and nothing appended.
value=490 unit=V
